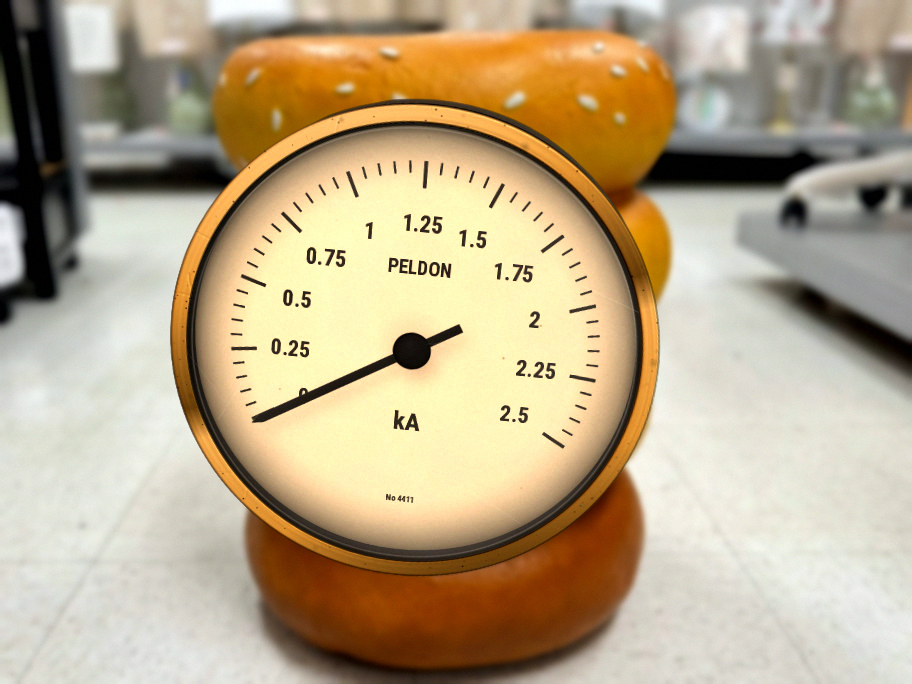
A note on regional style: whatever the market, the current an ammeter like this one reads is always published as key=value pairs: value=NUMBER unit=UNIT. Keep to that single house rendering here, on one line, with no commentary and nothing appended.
value=0 unit=kA
